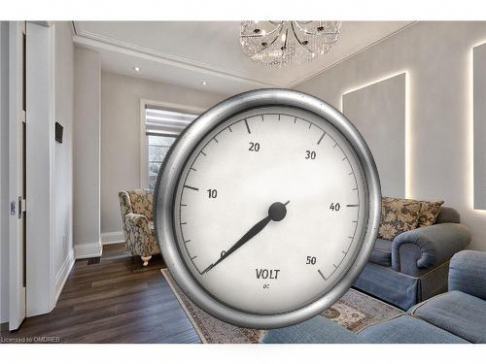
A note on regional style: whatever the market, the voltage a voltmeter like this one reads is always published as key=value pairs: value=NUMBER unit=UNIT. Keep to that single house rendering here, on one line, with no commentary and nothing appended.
value=0 unit=V
